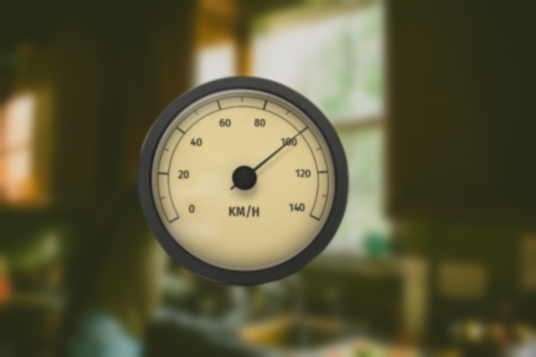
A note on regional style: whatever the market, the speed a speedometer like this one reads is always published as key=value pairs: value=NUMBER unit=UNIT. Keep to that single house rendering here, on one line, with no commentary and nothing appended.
value=100 unit=km/h
